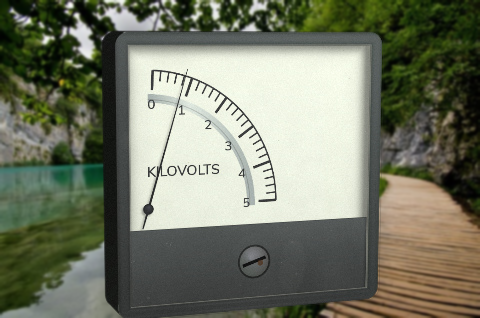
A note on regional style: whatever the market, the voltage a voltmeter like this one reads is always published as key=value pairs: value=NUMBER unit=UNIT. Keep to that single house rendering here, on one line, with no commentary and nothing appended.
value=0.8 unit=kV
